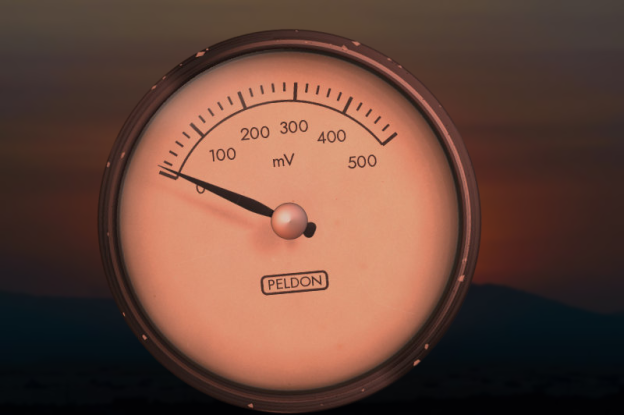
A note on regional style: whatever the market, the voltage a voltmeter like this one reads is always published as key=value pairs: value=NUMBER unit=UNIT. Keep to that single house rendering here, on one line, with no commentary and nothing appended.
value=10 unit=mV
